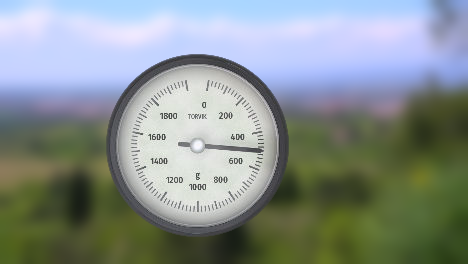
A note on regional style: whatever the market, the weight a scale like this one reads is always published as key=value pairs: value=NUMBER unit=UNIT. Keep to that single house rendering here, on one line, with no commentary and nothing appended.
value=500 unit=g
